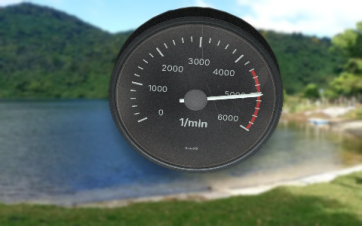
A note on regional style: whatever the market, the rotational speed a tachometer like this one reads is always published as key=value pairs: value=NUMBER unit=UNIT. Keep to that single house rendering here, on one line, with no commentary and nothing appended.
value=5000 unit=rpm
